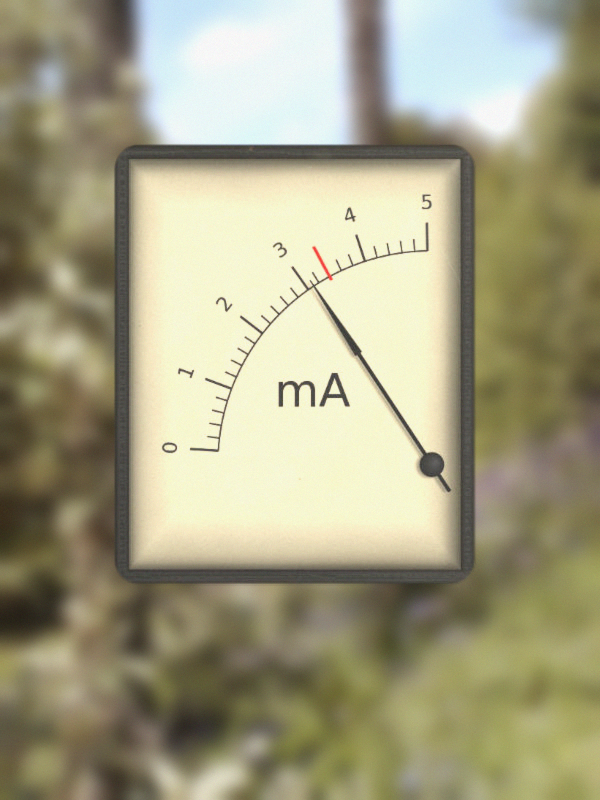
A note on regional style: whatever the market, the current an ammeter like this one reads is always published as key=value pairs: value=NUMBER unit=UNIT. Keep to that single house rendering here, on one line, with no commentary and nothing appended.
value=3.1 unit=mA
